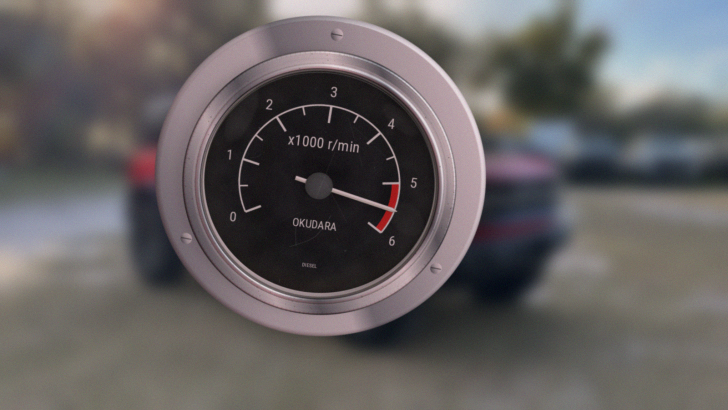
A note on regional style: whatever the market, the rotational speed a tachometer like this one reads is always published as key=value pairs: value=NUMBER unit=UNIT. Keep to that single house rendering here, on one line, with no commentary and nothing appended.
value=5500 unit=rpm
